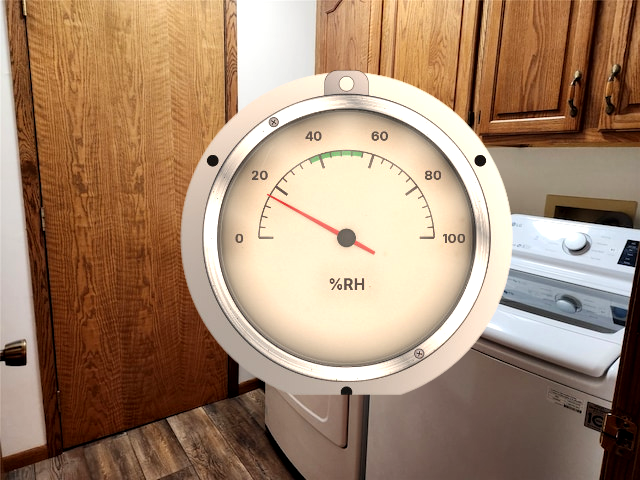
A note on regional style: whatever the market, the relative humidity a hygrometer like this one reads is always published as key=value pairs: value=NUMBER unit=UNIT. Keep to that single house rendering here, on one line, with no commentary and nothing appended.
value=16 unit=%
